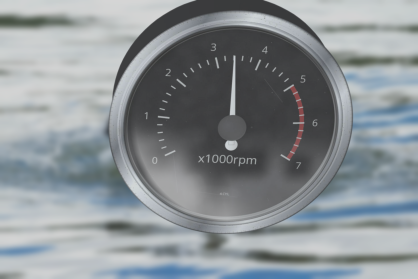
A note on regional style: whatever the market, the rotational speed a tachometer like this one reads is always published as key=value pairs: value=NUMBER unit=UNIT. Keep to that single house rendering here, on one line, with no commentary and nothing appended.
value=3400 unit=rpm
